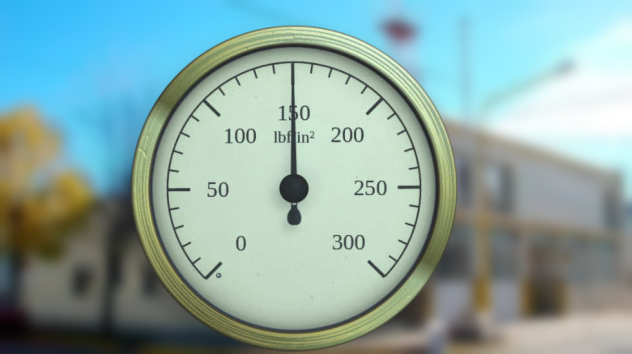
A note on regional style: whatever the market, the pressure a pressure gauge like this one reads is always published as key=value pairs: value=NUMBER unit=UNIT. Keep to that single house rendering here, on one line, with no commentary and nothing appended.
value=150 unit=psi
